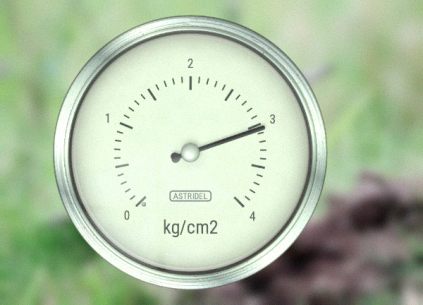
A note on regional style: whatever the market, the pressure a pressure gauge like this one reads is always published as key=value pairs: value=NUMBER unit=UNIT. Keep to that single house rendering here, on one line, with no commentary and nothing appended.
value=3.05 unit=kg/cm²
